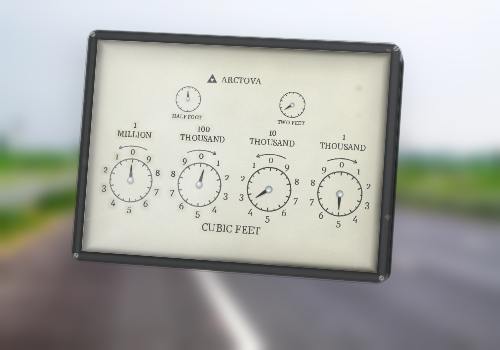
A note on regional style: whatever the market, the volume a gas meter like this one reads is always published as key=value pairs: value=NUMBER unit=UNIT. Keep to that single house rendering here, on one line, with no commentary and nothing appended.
value=3500 unit=ft³
